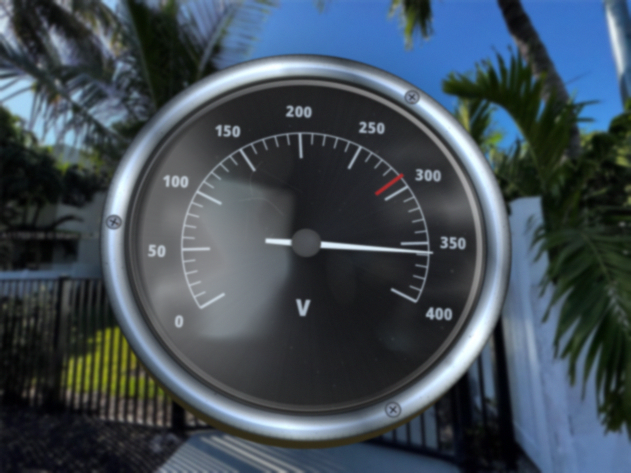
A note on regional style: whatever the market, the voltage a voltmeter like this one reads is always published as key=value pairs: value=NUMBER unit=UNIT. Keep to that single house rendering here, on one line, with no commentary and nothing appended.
value=360 unit=V
